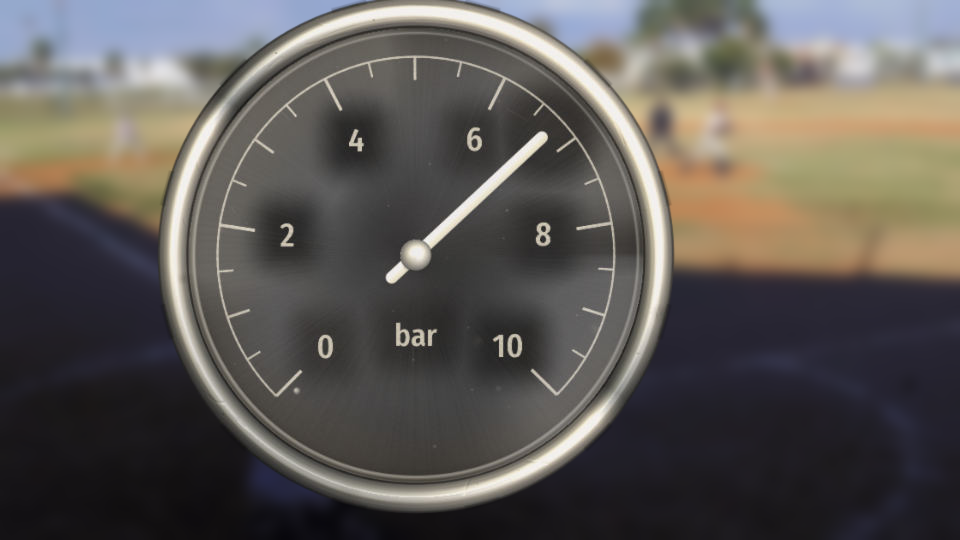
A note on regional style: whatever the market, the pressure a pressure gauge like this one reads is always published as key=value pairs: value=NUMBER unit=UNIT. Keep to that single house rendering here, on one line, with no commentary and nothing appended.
value=6.75 unit=bar
